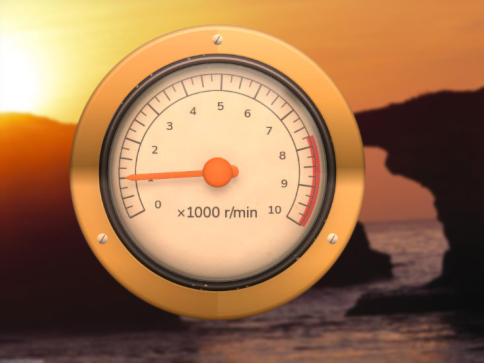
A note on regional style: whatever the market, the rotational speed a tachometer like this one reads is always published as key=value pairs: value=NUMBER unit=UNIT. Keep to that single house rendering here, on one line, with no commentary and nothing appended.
value=1000 unit=rpm
